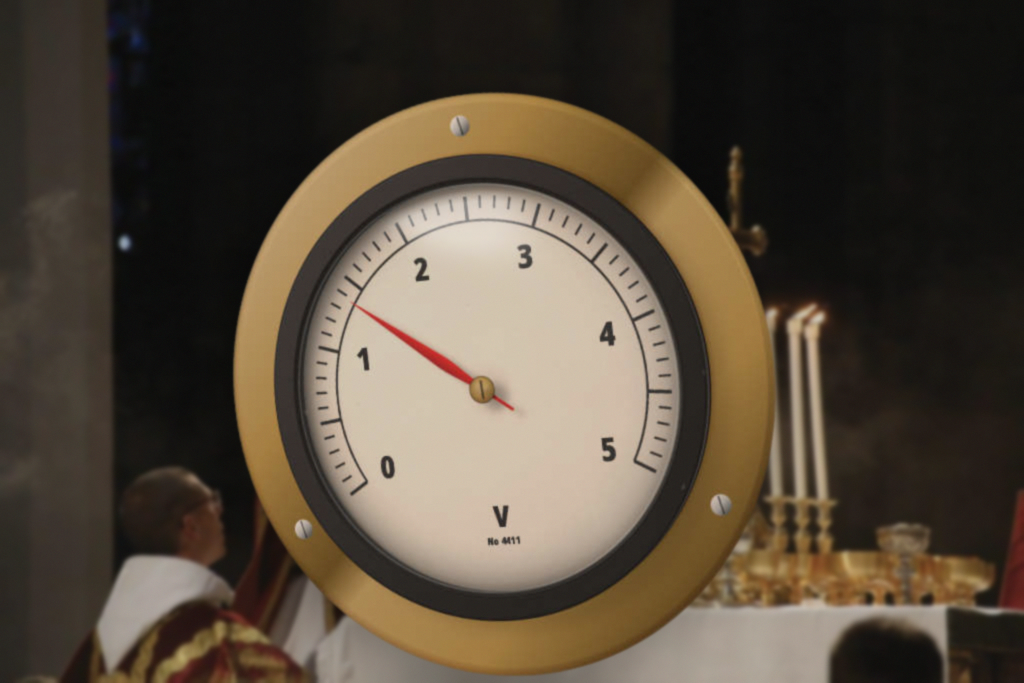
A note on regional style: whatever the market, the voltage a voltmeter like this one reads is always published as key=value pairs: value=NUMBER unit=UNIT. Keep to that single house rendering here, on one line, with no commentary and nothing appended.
value=1.4 unit=V
